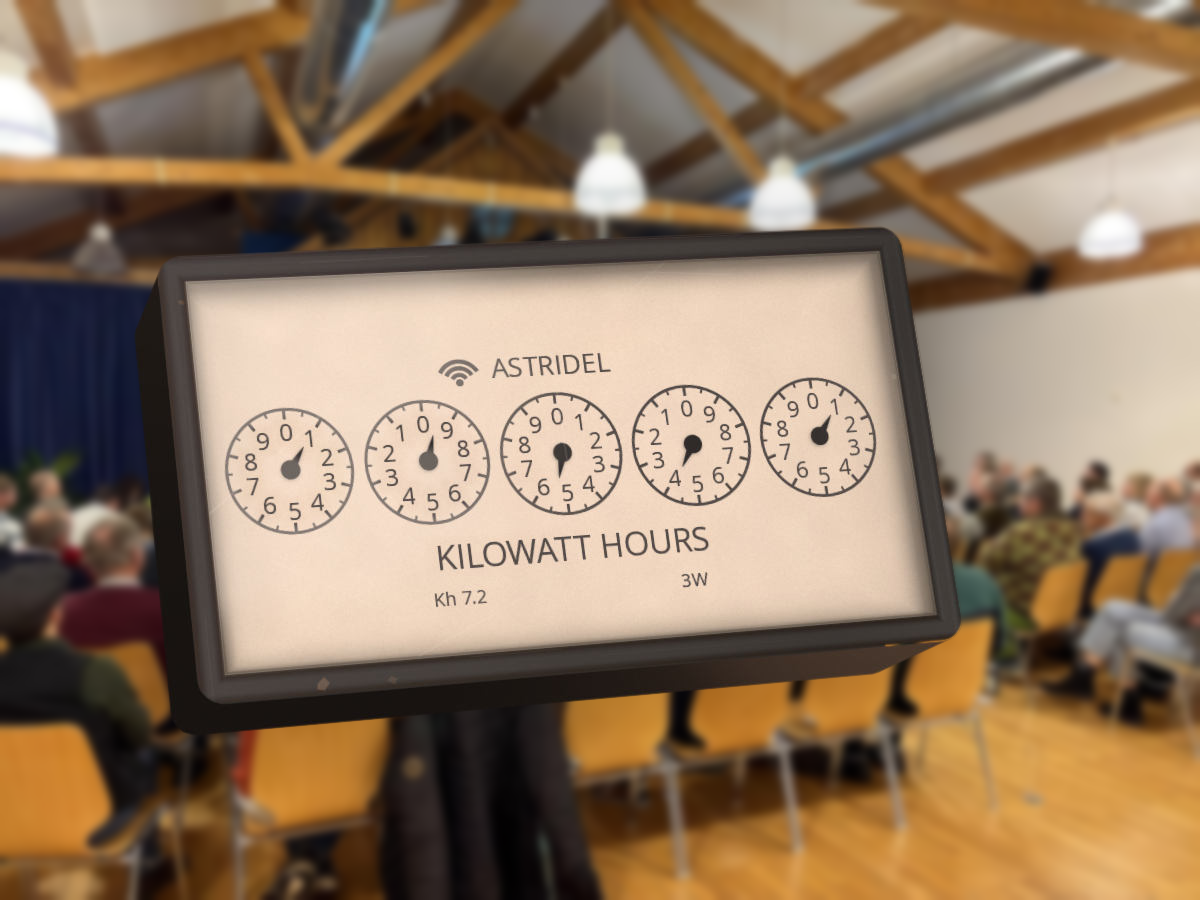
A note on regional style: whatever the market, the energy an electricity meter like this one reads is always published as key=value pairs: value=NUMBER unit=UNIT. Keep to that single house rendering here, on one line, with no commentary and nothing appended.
value=9541 unit=kWh
